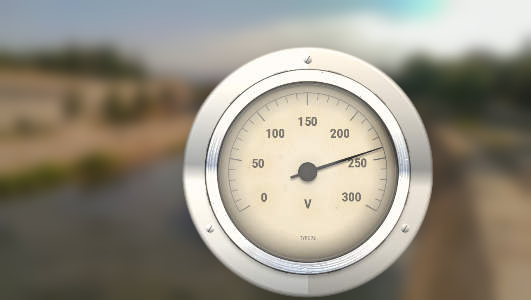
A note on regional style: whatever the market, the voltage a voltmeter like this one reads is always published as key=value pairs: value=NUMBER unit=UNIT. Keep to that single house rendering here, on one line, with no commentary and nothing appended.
value=240 unit=V
